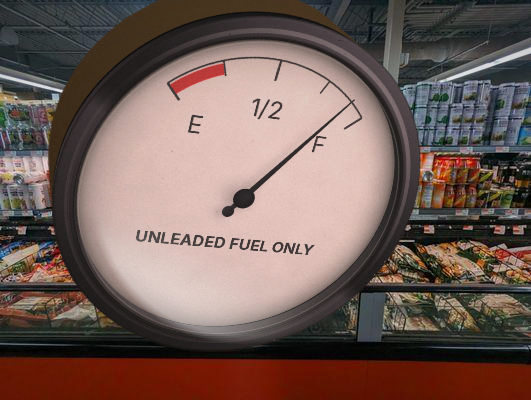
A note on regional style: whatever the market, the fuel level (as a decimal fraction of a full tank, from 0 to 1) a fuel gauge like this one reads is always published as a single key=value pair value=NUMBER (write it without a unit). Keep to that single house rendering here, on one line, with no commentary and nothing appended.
value=0.875
